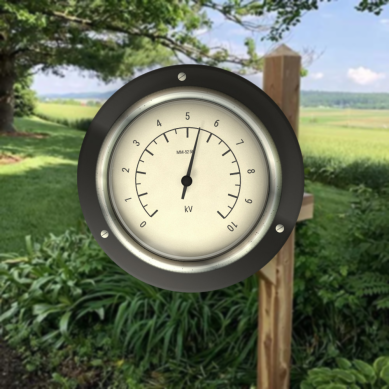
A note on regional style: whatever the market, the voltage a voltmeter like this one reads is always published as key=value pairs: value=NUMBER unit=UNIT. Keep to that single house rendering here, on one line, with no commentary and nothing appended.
value=5.5 unit=kV
